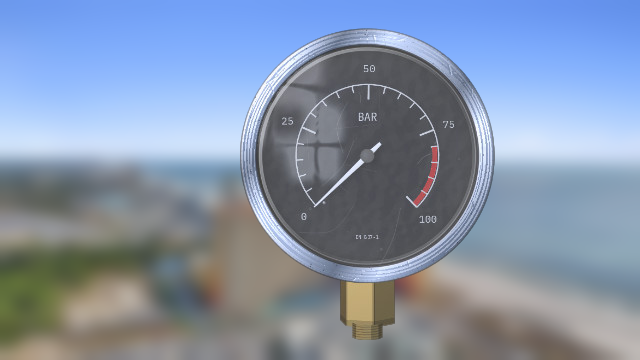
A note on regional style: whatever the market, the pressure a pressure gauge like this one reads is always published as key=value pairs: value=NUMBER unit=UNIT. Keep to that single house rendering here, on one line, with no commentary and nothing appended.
value=0 unit=bar
